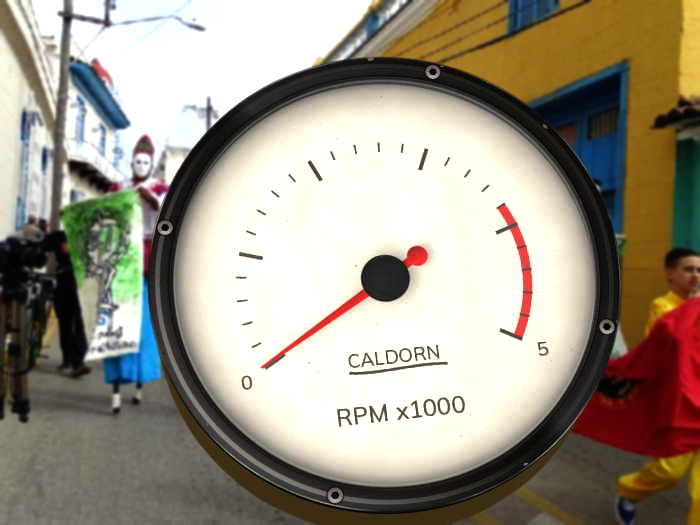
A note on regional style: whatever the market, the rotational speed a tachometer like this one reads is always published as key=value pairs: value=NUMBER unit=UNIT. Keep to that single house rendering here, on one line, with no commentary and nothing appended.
value=0 unit=rpm
